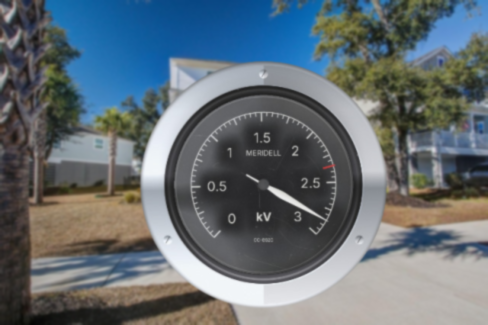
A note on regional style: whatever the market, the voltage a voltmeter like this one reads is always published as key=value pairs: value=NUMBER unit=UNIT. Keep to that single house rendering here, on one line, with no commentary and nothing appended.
value=2.85 unit=kV
